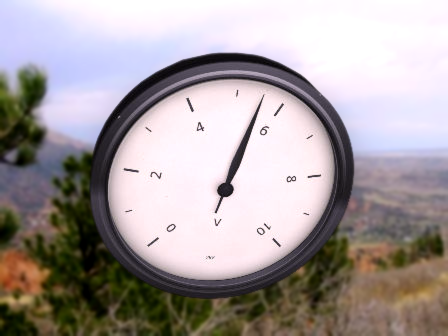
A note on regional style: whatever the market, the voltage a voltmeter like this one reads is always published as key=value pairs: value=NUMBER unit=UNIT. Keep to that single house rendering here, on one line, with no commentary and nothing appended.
value=5.5 unit=V
